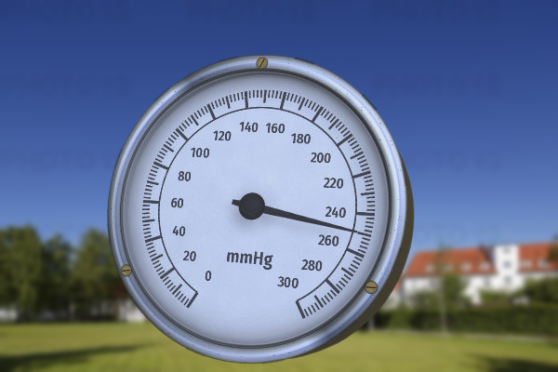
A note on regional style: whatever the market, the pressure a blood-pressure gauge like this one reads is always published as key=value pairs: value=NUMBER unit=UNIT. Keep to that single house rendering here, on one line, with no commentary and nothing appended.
value=250 unit=mmHg
